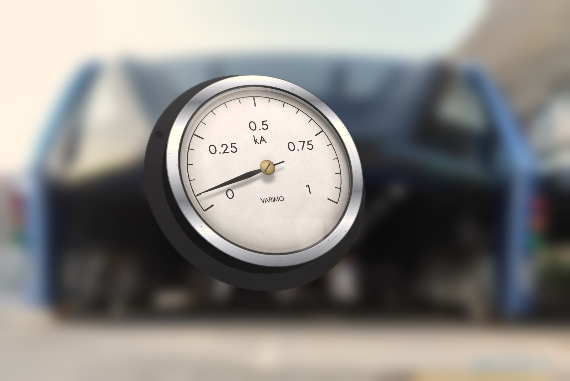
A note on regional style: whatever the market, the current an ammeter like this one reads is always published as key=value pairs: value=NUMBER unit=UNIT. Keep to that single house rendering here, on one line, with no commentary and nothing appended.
value=0.05 unit=kA
